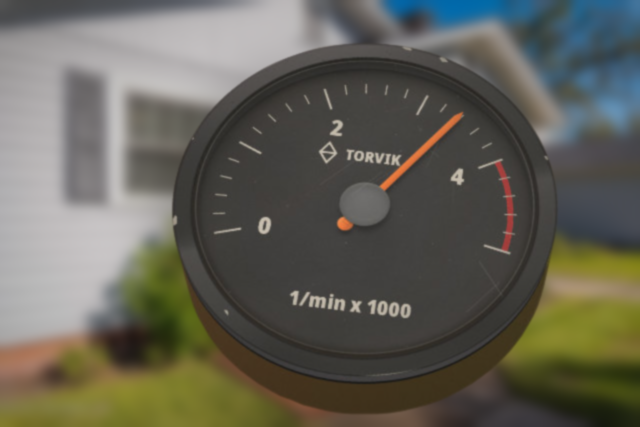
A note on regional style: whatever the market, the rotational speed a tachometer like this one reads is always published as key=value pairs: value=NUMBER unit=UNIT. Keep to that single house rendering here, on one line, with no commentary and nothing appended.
value=3400 unit=rpm
